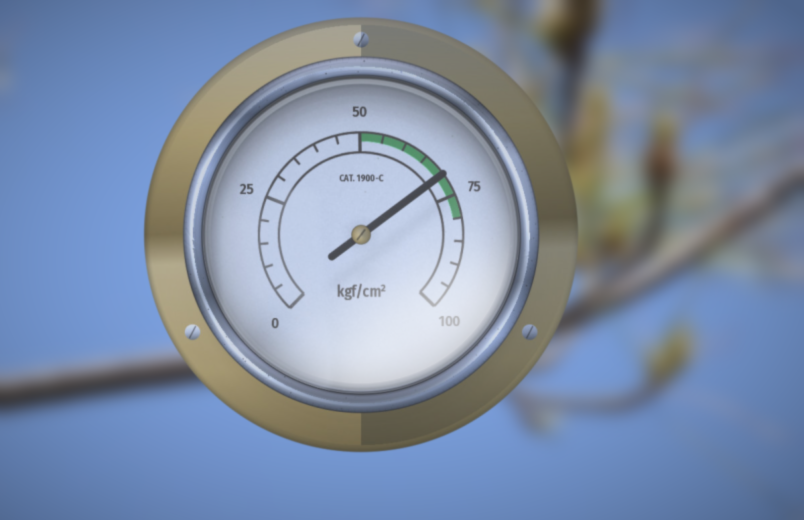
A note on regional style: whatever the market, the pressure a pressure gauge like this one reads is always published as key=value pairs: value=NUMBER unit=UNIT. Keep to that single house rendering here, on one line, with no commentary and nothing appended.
value=70 unit=kg/cm²
